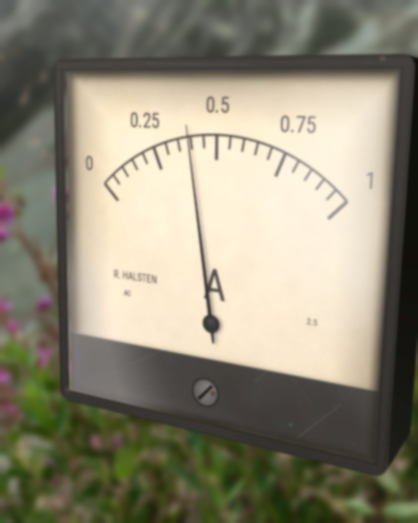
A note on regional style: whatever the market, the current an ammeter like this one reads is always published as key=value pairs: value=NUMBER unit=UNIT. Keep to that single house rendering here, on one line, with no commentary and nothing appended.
value=0.4 unit=A
